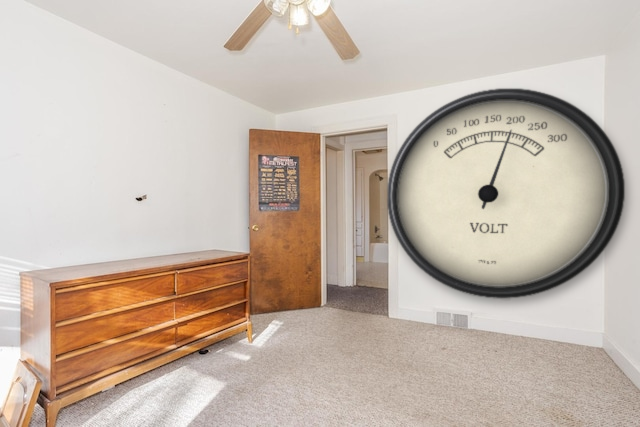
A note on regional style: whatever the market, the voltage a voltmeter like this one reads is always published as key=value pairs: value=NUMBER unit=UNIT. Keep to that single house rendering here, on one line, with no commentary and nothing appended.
value=200 unit=V
